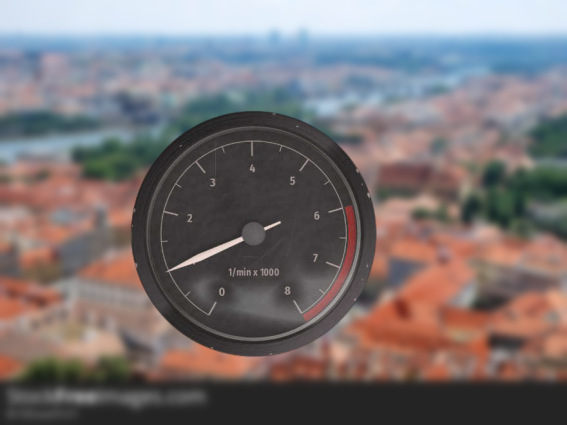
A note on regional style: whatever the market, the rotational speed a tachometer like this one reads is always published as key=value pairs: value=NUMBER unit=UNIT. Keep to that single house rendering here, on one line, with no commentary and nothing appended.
value=1000 unit=rpm
